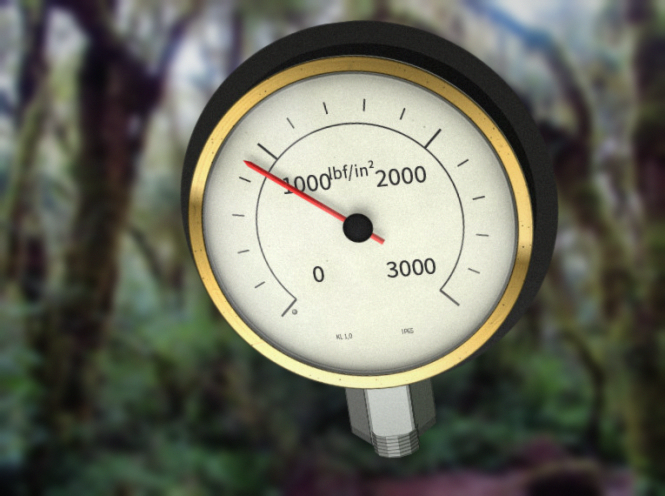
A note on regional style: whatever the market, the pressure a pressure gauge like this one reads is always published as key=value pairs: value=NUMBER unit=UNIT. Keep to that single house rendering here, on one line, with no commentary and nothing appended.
value=900 unit=psi
